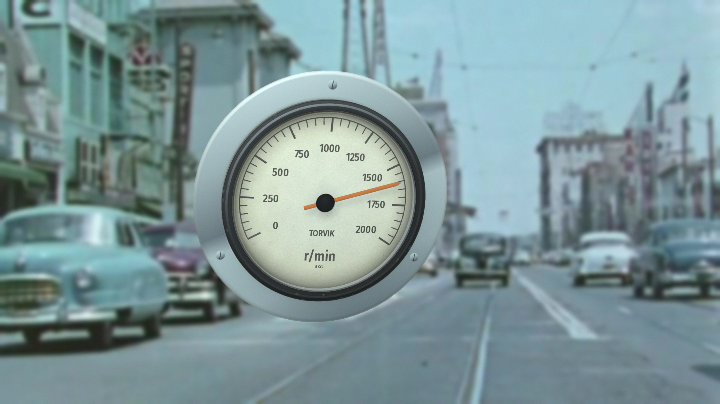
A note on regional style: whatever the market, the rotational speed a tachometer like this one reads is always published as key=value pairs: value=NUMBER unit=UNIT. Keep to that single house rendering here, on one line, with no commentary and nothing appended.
value=1600 unit=rpm
